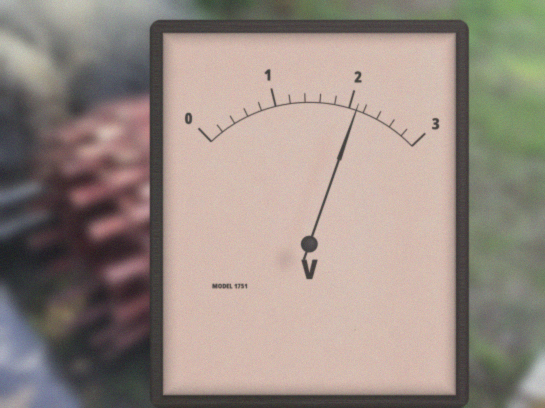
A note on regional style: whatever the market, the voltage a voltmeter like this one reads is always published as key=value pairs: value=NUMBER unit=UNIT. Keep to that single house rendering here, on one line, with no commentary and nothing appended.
value=2.1 unit=V
